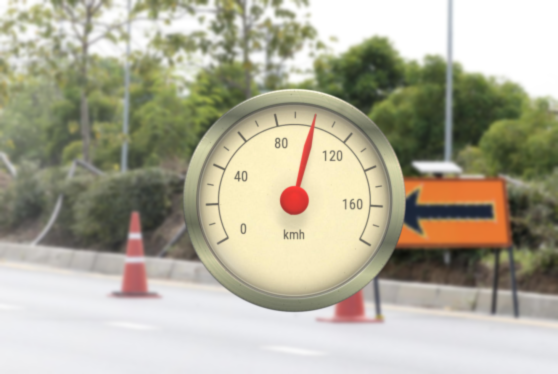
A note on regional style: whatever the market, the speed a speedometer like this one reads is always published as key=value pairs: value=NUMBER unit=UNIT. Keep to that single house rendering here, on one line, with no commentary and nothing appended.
value=100 unit=km/h
